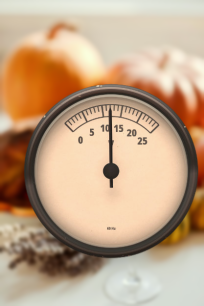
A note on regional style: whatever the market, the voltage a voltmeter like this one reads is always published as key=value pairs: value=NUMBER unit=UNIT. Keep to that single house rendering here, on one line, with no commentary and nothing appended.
value=12 unit=V
